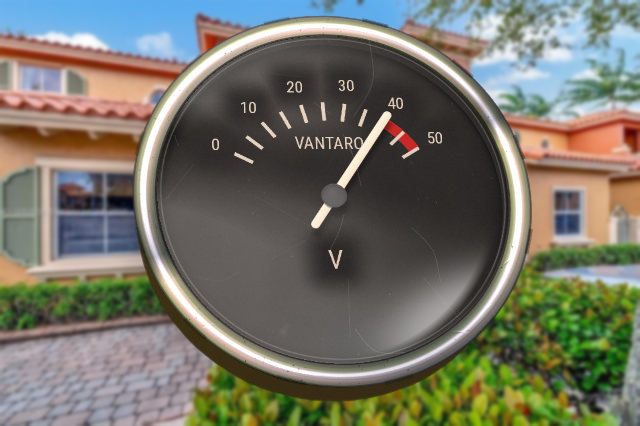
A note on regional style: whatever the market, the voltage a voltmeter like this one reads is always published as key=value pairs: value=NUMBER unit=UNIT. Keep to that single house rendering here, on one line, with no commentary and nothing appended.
value=40 unit=V
